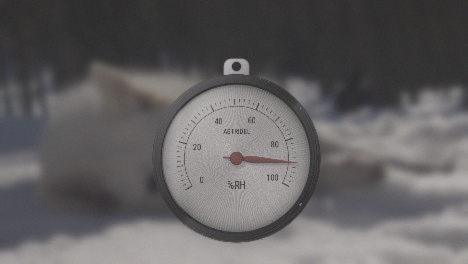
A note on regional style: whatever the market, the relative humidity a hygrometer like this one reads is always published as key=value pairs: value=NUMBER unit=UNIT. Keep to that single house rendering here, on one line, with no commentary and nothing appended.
value=90 unit=%
